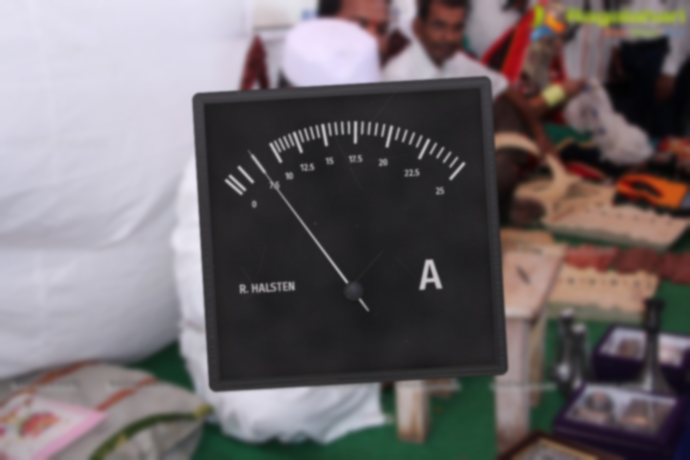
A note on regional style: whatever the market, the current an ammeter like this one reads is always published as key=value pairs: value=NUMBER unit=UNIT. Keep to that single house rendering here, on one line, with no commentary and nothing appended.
value=7.5 unit=A
